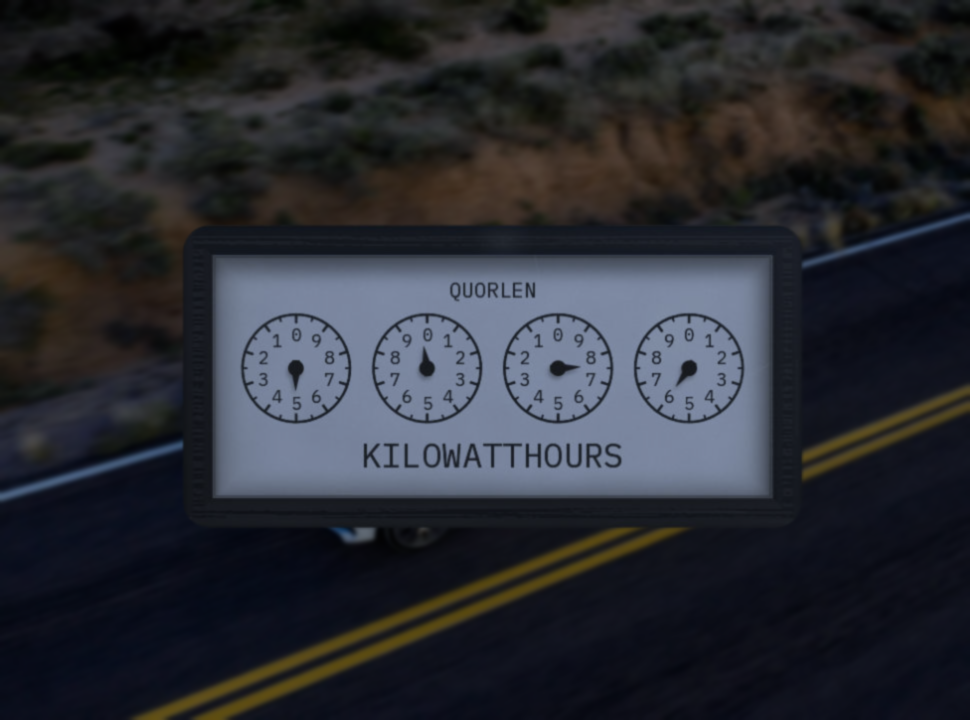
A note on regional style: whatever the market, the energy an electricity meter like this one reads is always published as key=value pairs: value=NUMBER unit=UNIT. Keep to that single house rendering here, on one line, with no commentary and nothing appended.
value=4976 unit=kWh
